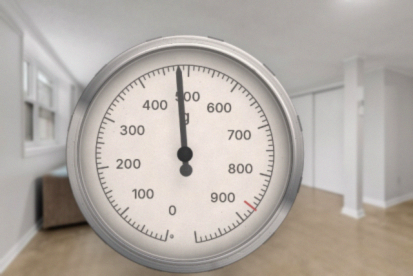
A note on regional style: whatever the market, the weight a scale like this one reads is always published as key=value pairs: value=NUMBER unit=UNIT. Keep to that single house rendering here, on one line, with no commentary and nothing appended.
value=480 unit=g
